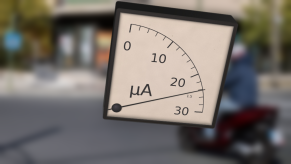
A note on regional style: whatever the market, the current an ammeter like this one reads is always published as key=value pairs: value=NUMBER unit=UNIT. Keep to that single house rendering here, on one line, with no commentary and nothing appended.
value=24 unit=µA
